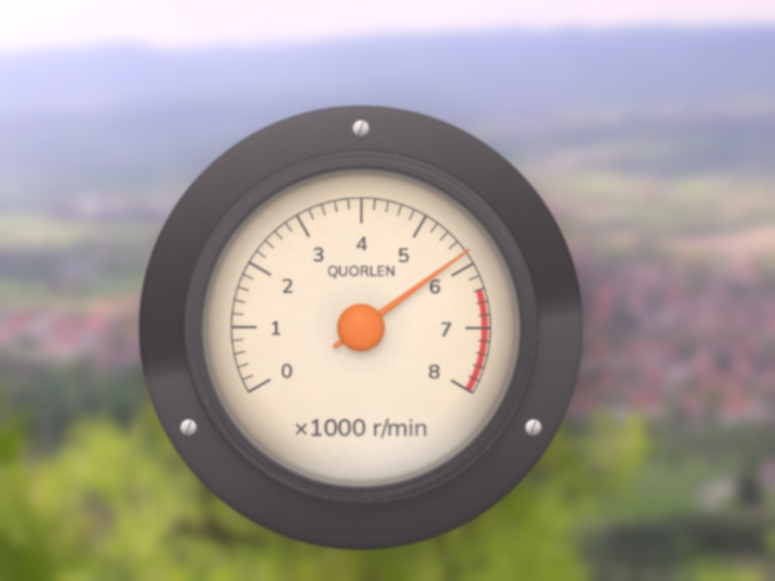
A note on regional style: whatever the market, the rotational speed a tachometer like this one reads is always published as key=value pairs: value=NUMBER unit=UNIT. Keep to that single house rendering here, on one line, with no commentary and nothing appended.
value=5800 unit=rpm
